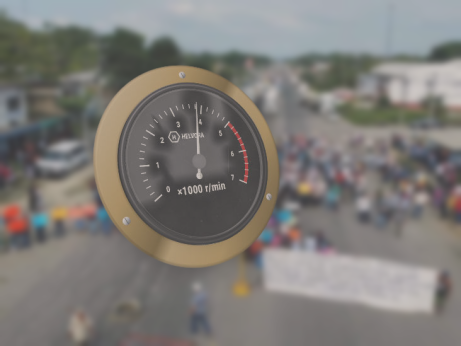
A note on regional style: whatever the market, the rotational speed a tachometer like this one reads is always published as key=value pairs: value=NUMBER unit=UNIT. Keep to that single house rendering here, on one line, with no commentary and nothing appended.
value=3800 unit=rpm
